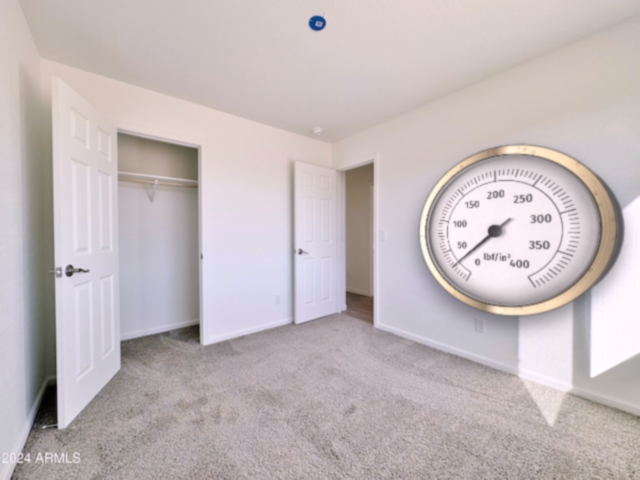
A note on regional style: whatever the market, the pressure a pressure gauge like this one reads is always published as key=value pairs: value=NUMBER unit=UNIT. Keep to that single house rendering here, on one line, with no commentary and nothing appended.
value=25 unit=psi
